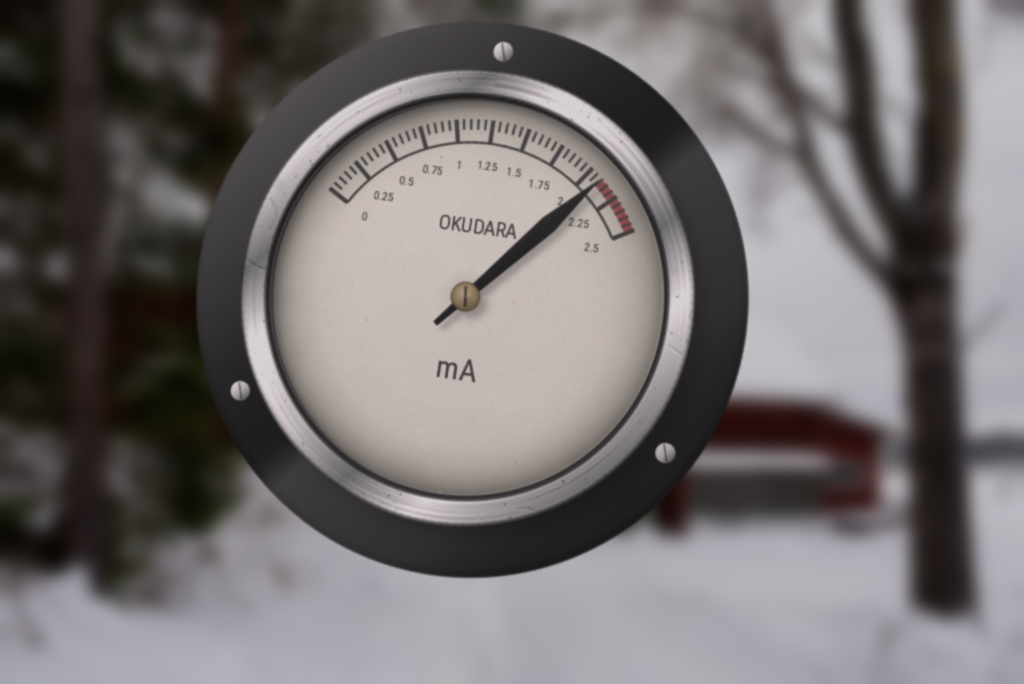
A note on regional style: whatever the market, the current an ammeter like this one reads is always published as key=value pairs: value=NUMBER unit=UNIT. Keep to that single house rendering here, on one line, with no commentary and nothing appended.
value=2.1 unit=mA
